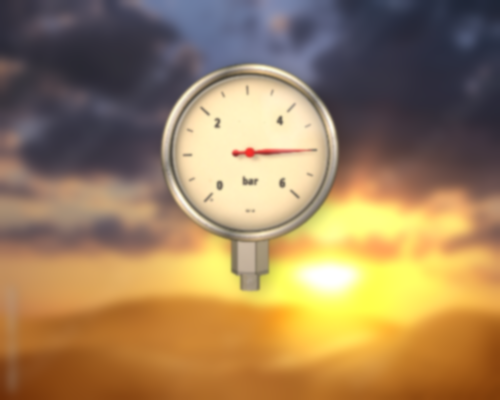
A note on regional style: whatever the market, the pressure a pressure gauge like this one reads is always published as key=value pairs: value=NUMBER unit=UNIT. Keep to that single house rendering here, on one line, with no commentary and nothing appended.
value=5 unit=bar
